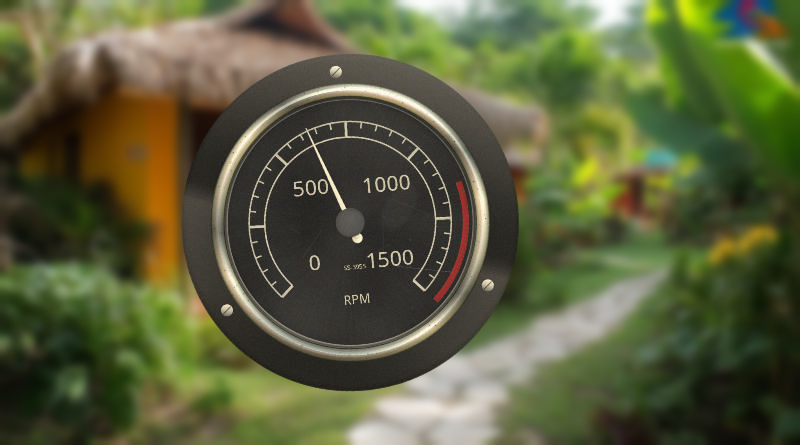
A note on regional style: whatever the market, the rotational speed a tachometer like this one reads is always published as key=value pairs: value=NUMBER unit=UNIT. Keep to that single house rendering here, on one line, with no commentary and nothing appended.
value=625 unit=rpm
